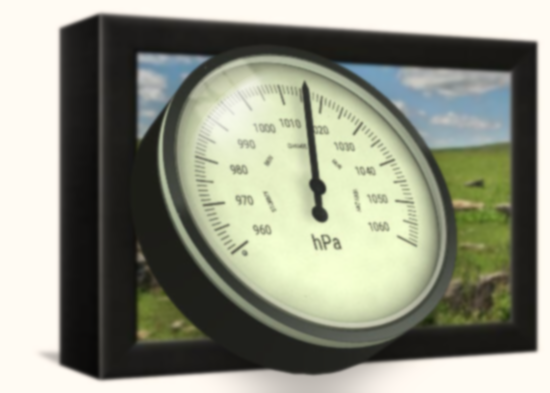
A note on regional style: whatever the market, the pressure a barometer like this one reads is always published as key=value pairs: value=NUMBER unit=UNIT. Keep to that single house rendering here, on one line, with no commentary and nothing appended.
value=1015 unit=hPa
